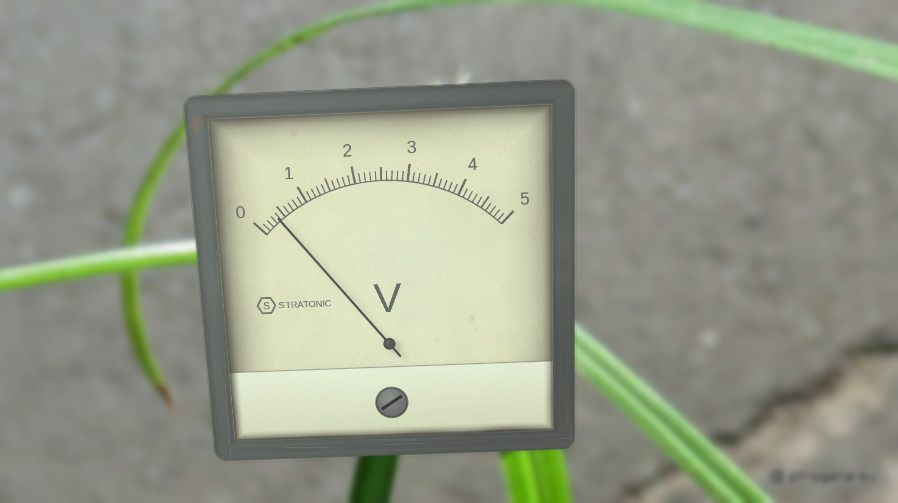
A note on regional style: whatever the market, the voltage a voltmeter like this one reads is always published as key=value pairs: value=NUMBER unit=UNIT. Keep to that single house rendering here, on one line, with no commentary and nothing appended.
value=0.4 unit=V
